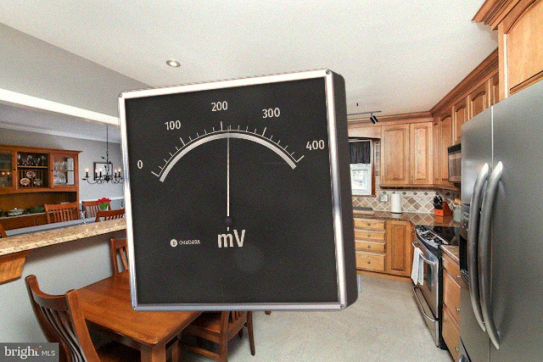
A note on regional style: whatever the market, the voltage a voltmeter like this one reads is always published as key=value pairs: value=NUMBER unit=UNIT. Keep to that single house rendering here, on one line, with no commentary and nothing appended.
value=220 unit=mV
